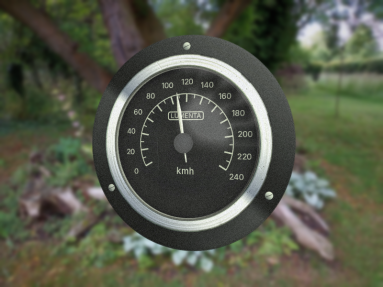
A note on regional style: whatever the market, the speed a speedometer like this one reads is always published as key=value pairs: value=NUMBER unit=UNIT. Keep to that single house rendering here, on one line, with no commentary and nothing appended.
value=110 unit=km/h
